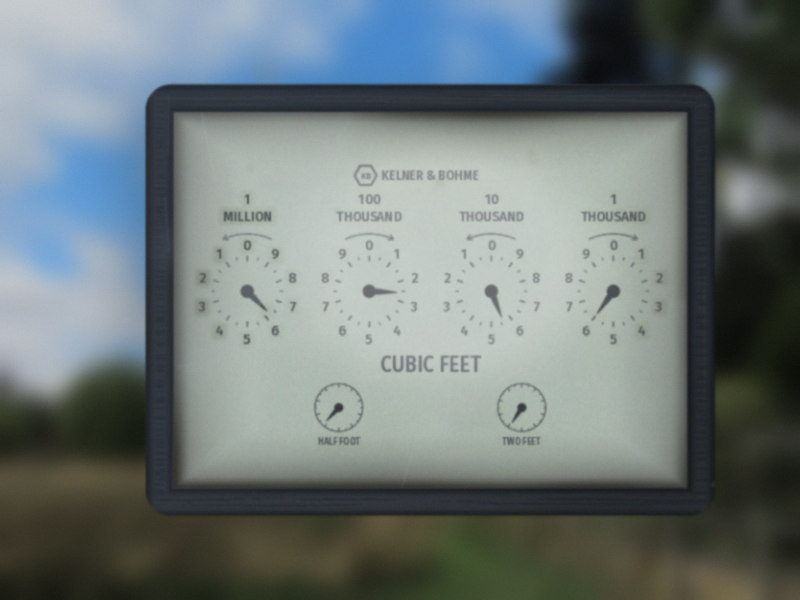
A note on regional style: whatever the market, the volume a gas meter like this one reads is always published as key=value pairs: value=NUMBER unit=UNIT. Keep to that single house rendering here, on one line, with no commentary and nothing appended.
value=625600 unit=ft³
